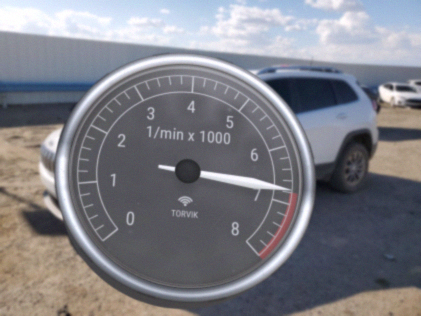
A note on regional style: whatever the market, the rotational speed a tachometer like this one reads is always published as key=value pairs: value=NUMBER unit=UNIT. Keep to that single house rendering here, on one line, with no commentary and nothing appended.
value=6800 unit=rpm
